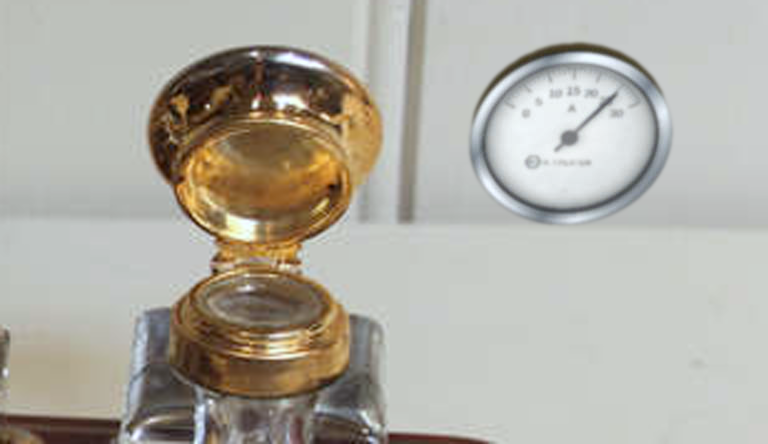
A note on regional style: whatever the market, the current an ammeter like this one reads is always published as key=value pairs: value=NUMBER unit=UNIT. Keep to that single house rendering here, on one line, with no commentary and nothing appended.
value=25 unit=A
